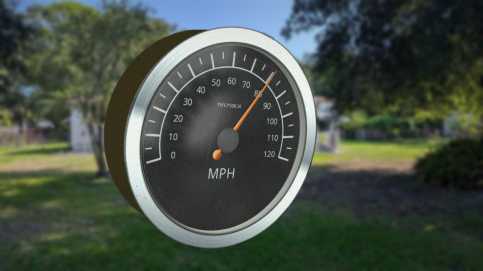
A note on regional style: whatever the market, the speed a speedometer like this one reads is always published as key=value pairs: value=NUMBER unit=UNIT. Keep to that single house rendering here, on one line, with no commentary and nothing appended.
value=80 unit=mph
